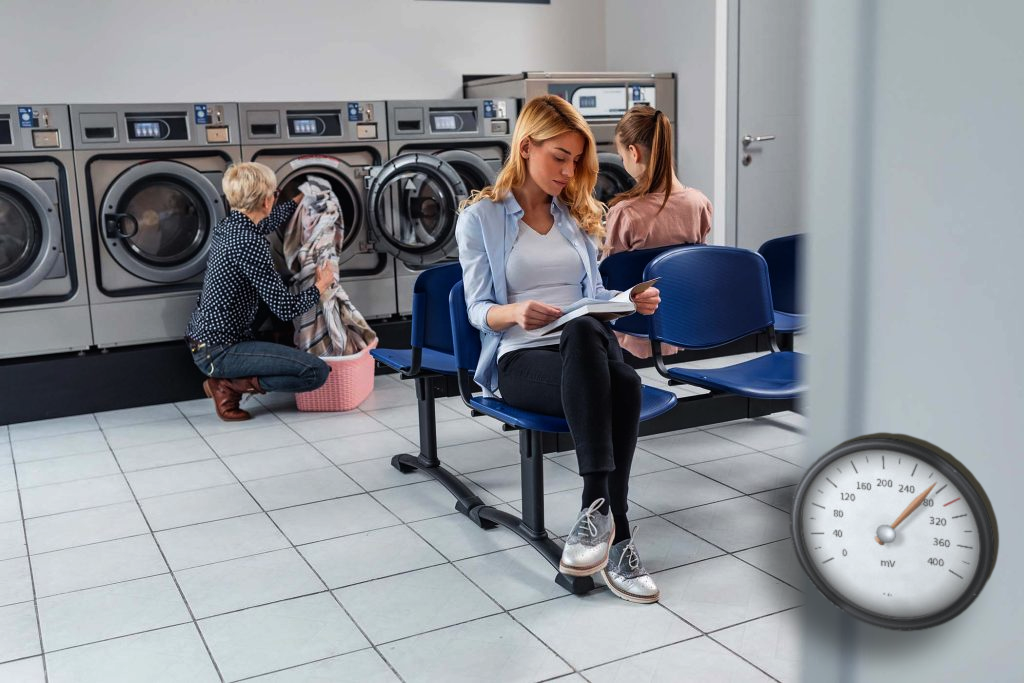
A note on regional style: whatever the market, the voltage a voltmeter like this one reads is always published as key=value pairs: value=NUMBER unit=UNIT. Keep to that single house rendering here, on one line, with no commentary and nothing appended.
value=270 unit=mV
